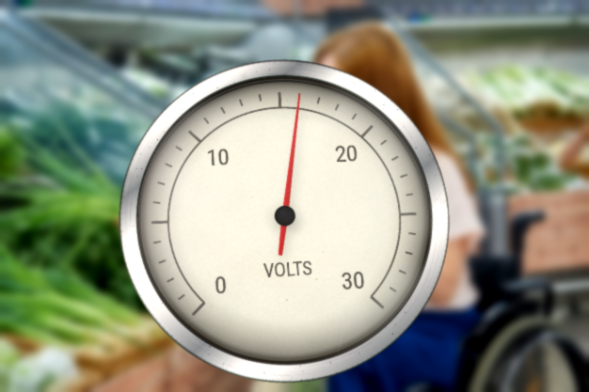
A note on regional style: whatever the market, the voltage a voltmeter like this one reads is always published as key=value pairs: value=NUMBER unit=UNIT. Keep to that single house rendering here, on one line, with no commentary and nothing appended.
value=16 unit=V
